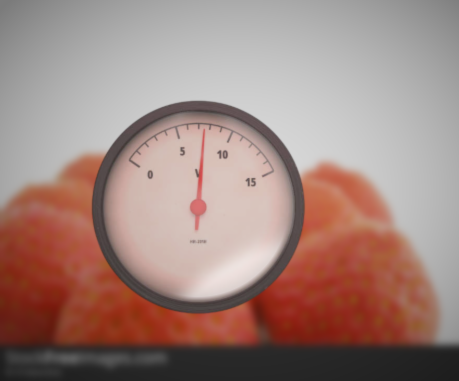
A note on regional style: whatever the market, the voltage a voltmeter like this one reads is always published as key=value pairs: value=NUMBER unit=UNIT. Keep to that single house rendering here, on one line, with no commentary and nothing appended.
value=7.5 unit=V
